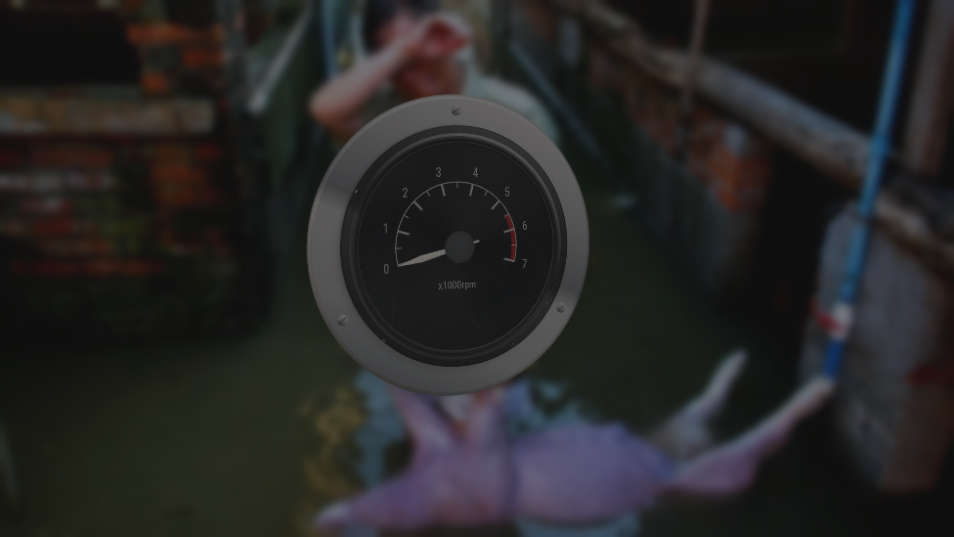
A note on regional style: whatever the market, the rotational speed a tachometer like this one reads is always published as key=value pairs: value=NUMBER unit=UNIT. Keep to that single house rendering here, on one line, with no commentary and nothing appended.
value=0 unit=rpm
